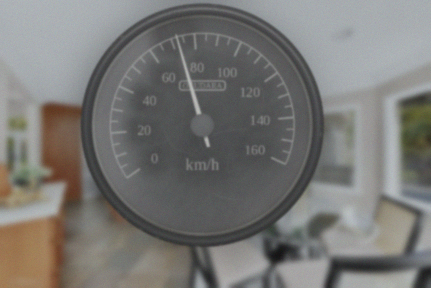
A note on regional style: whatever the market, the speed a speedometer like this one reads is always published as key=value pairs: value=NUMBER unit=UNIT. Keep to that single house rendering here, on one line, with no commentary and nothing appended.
value=72.5 unit=km/h
